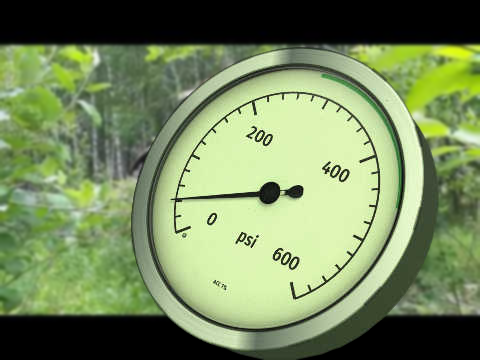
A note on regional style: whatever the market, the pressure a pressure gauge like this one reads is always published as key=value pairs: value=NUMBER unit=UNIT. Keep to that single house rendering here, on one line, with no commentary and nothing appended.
value=40 unit=psi
